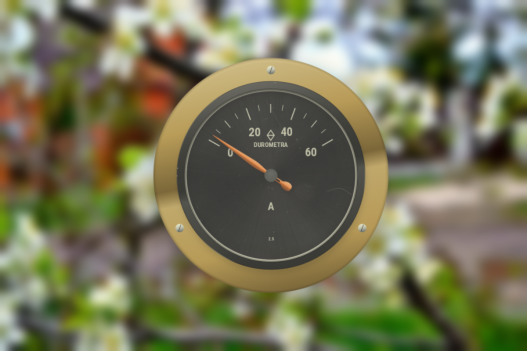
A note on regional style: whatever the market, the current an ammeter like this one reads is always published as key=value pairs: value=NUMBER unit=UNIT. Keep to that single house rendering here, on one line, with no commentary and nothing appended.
value=2.5 unit=A
